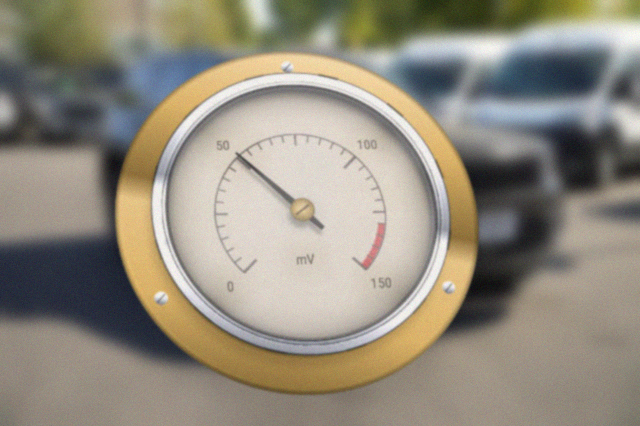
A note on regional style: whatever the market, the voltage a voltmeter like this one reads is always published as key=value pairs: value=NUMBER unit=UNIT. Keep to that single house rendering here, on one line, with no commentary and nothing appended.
value=50 unit=mV
